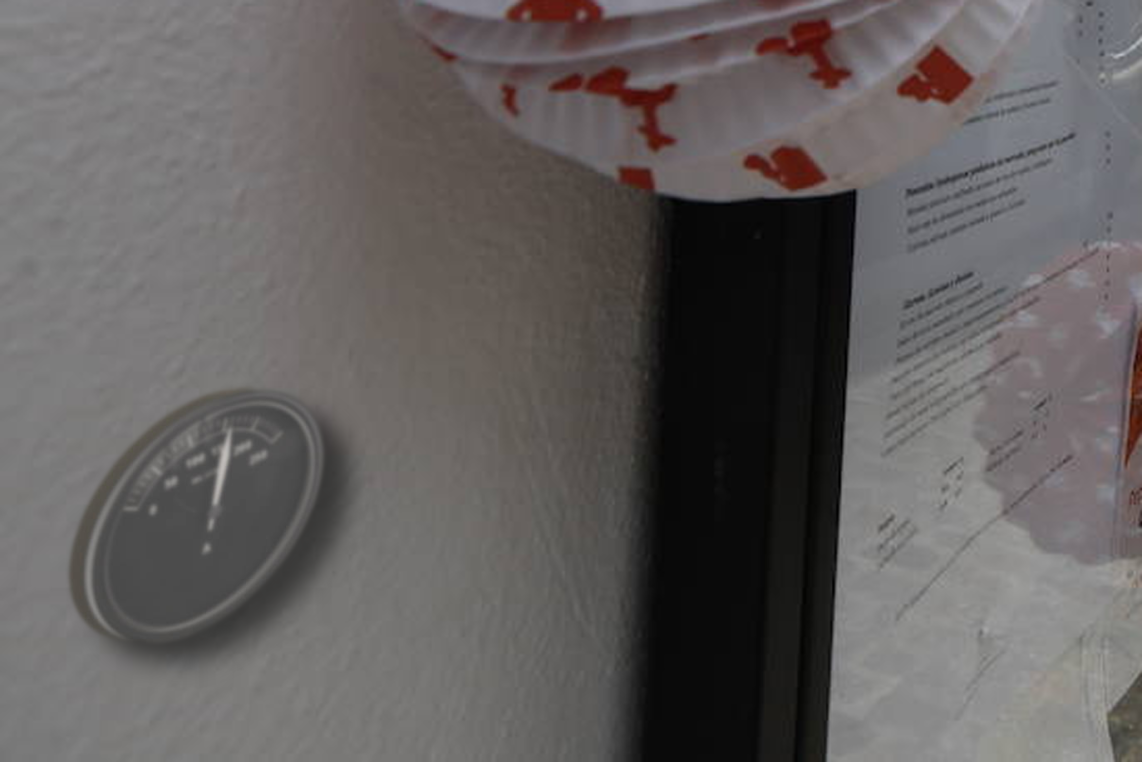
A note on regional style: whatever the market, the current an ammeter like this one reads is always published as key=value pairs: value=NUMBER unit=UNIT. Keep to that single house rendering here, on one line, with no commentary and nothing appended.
value=150 unit=A
